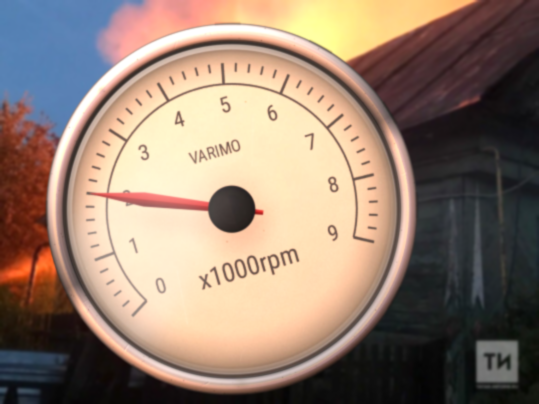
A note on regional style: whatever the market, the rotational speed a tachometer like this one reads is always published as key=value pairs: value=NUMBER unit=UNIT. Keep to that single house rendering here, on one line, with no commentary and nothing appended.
value=2000 unit=rpm
